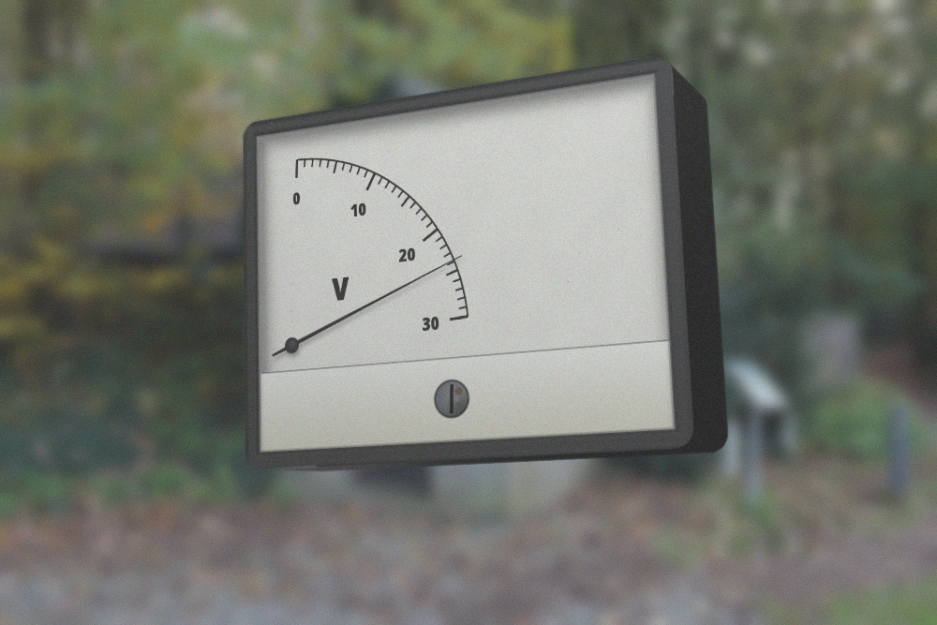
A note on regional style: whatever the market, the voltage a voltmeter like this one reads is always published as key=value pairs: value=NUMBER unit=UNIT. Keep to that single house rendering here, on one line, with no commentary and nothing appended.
value=24 unit=V
